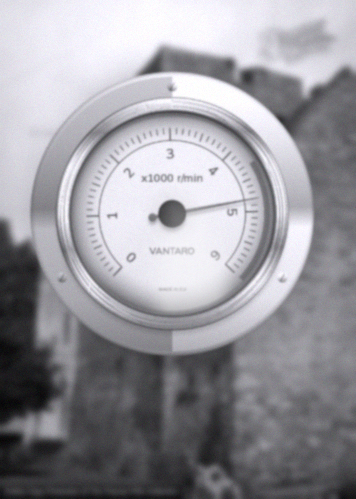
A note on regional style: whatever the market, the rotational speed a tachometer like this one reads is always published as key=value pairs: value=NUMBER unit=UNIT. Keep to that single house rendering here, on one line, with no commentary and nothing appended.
value=4800 unit=rpm
